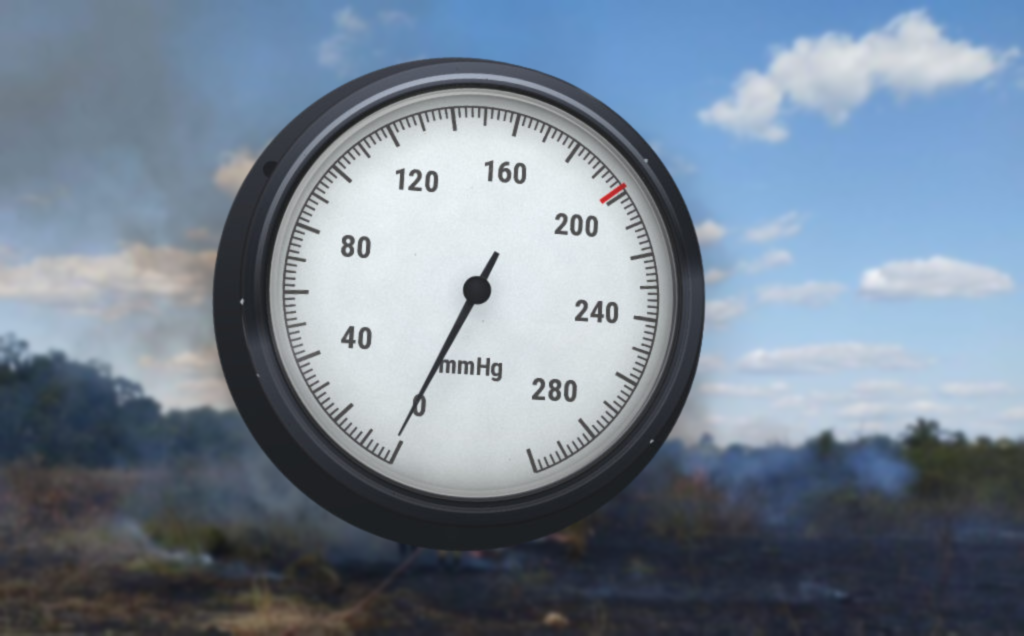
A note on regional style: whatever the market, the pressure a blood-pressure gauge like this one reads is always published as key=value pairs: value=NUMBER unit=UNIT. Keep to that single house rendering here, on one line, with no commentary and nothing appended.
value=2 unit=mmHg
